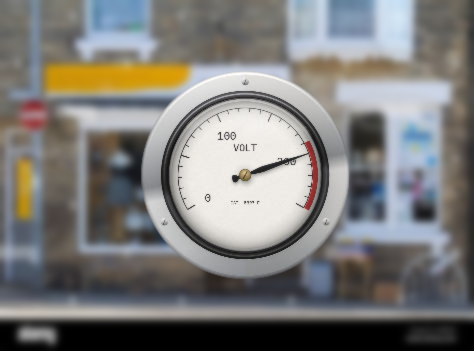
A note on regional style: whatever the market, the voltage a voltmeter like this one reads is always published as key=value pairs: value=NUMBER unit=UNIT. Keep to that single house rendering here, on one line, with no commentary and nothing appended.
value=200 unit=V
